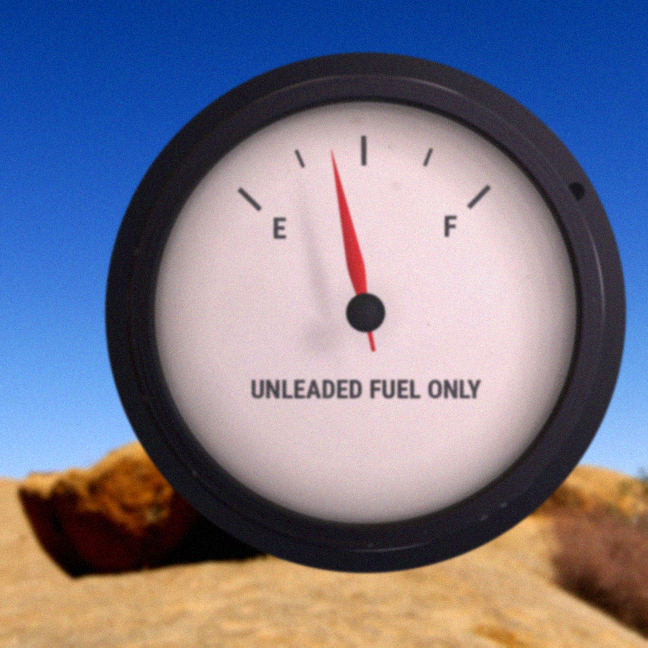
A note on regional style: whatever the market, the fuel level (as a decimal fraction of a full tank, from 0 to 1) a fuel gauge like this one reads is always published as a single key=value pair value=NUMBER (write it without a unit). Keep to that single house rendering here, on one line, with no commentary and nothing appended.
value=0.375
